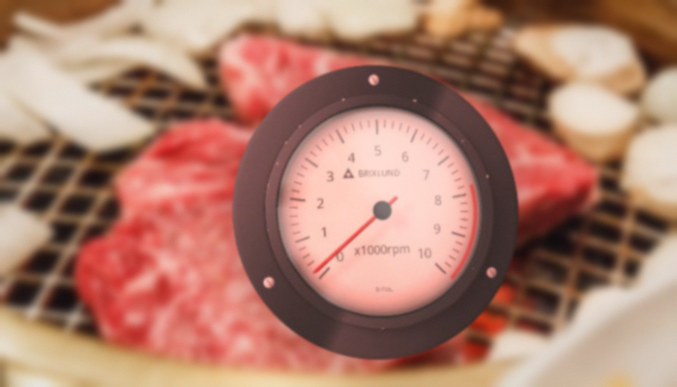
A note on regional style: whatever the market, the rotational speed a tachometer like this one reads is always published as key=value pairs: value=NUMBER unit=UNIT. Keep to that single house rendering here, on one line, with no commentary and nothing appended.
value=200 unit=rpm
